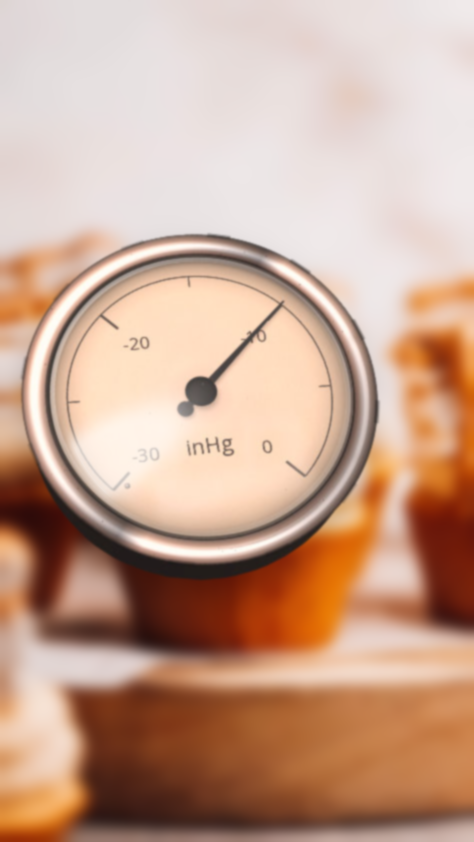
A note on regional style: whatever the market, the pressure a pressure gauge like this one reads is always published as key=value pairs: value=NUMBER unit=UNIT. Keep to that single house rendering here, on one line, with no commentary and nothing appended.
value=-10 unit=inHg
